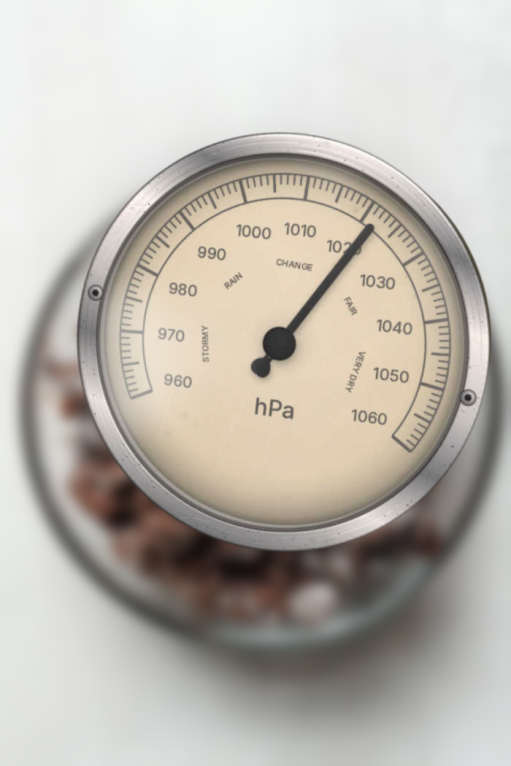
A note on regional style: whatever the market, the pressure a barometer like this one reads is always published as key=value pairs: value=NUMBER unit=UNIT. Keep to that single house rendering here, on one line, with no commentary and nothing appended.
value=1022 unit=hPa
